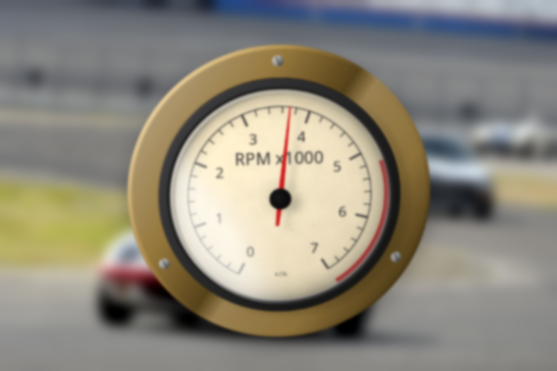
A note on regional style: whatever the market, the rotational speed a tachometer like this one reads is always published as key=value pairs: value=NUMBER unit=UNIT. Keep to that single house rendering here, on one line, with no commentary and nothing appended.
value=3700 unit=rpm
